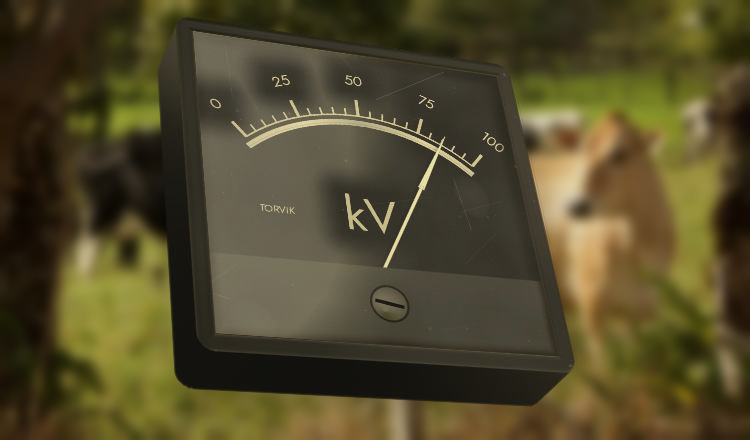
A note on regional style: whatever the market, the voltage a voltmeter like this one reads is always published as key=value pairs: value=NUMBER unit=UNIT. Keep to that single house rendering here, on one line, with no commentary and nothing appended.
value=85 unit=kV
